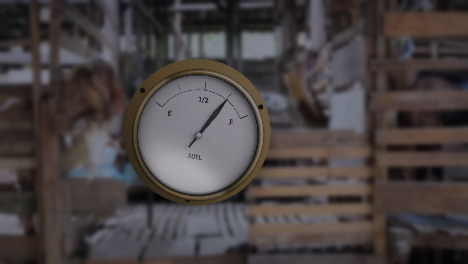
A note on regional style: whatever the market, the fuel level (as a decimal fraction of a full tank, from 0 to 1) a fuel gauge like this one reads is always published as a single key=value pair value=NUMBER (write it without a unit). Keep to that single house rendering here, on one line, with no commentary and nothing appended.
value=0.75
